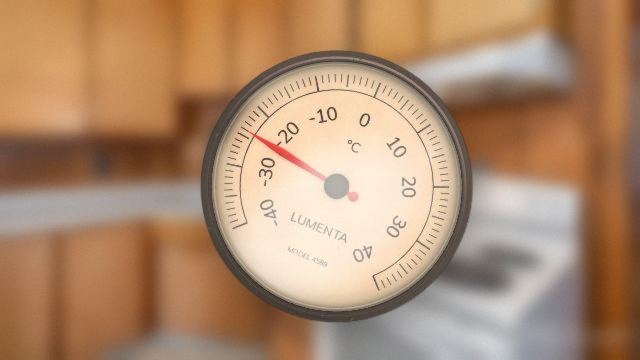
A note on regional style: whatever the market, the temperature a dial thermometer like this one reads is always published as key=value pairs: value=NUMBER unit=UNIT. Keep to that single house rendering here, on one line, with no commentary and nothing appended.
value=-24 unit=°C
